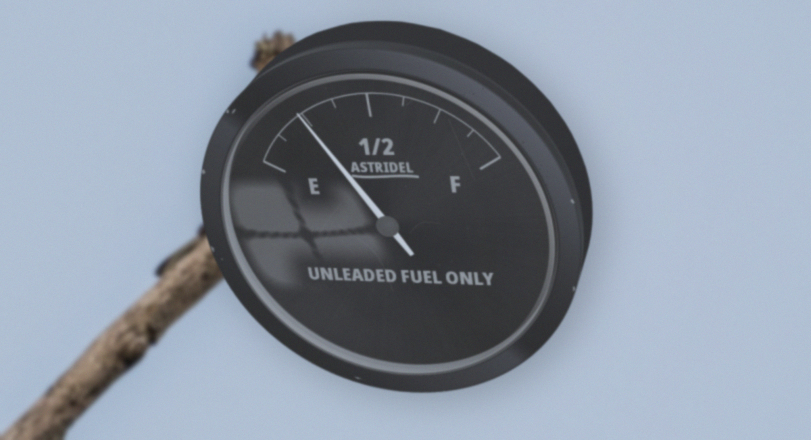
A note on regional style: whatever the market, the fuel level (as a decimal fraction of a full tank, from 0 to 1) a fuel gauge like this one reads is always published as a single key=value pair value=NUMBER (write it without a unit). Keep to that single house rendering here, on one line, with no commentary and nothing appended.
value=0.25
